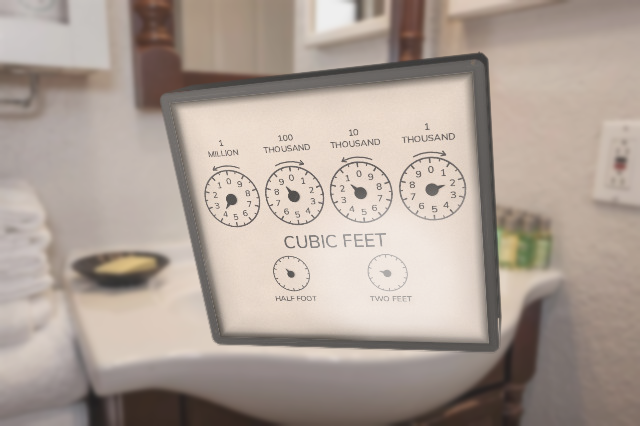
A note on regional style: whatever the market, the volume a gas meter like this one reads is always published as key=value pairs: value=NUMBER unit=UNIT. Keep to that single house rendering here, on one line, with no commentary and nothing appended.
value=391200 unit=ft³
